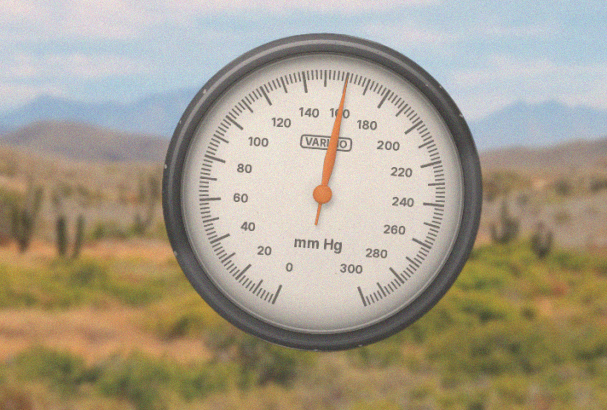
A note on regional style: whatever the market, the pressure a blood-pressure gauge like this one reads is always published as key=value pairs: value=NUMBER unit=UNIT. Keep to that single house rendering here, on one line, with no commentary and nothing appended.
value=160 unit=mmHg
